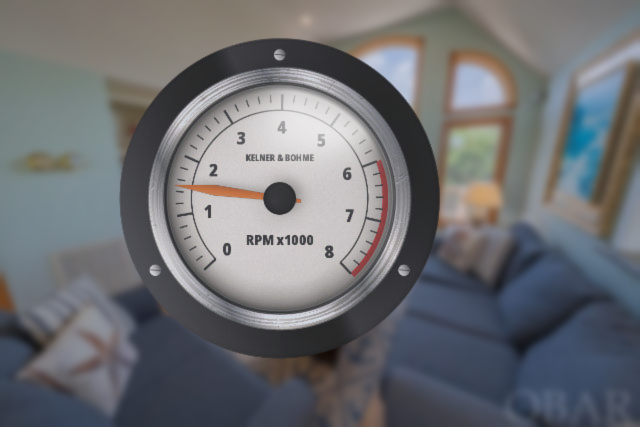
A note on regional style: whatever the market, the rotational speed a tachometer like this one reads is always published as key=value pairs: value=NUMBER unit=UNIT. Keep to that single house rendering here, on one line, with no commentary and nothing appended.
value=1500 unit=rpm
